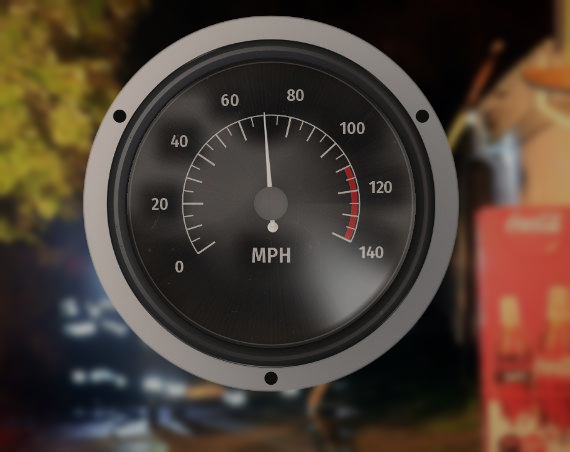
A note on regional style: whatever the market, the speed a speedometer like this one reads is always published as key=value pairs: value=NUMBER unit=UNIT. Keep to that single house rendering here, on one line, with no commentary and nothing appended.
value=70 unit=mph
